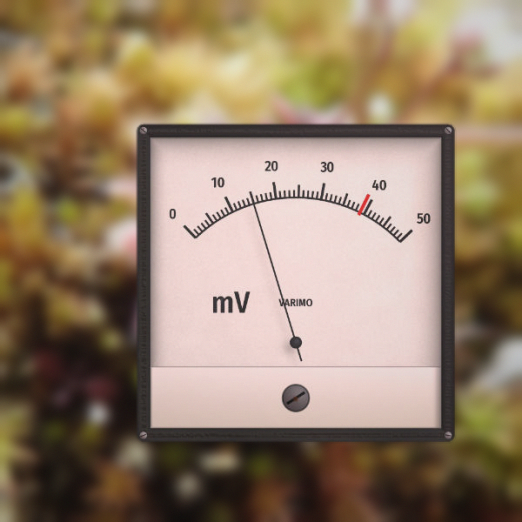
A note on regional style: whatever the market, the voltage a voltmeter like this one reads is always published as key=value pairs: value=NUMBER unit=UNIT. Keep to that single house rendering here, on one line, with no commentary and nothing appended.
value=15 unit=mV
